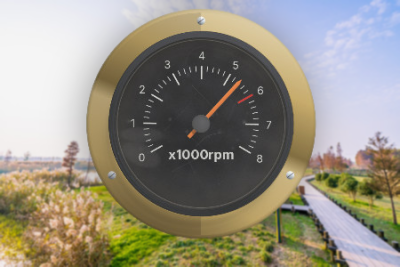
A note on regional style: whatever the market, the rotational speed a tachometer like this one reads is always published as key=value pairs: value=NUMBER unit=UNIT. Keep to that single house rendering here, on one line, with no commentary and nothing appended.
value=5400 unit=rpm
